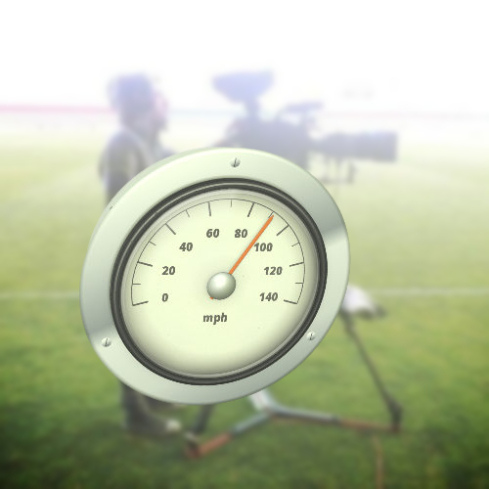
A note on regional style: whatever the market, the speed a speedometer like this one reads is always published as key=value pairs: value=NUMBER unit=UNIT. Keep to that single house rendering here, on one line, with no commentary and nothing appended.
value=90 unit=mph
